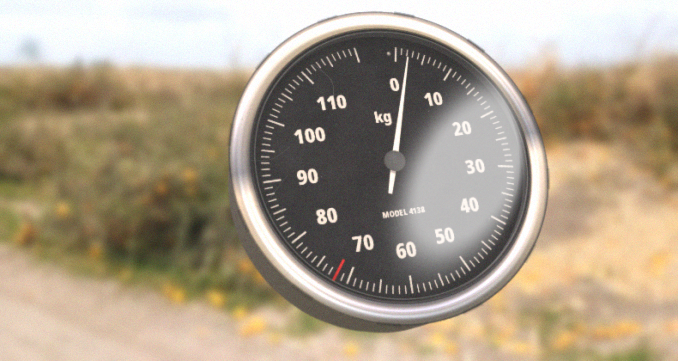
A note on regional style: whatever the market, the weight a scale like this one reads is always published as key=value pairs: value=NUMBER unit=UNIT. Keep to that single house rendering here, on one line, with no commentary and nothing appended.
value=2 unit=kg
